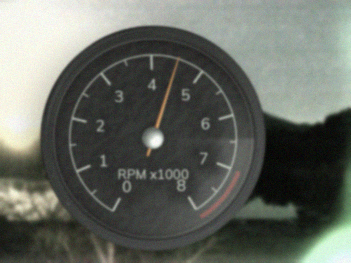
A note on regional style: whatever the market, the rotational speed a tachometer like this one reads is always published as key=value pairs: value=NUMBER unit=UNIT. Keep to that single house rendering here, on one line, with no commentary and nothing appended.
value=4500 unit=rpm
